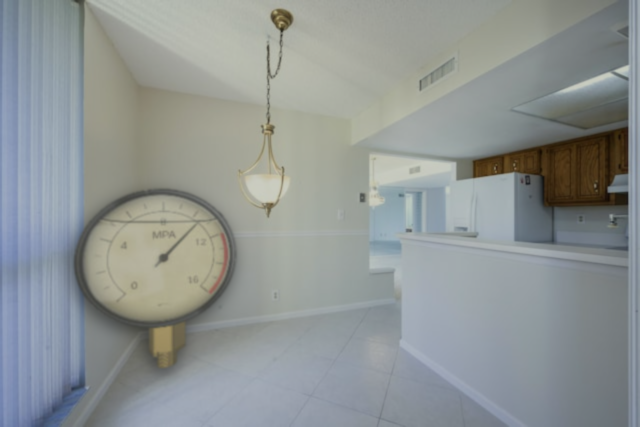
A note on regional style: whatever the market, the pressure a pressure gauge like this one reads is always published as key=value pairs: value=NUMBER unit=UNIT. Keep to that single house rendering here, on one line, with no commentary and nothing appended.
value=10.5 unit=MPa
